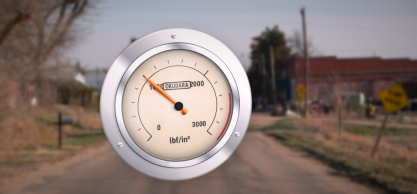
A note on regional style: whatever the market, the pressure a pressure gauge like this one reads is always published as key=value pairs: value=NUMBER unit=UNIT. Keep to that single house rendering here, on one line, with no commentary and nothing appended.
value=1000 unit=psi
